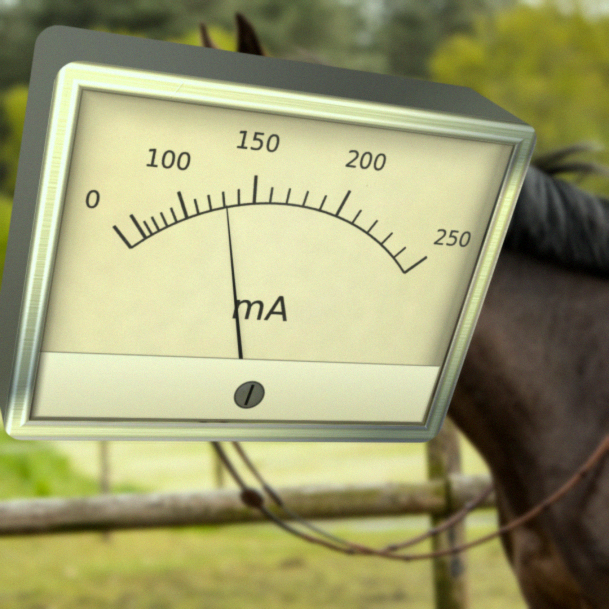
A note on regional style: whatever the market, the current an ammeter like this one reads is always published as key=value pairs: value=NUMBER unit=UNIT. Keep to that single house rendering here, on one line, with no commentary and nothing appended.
value=130 unit=mA
